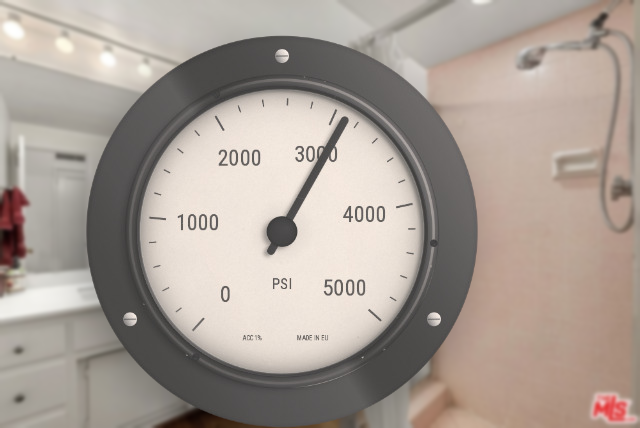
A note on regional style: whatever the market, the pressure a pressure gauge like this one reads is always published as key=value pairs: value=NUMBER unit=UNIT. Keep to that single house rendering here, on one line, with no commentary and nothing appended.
value=3100 unit=psi
